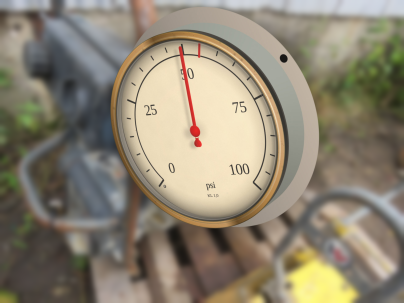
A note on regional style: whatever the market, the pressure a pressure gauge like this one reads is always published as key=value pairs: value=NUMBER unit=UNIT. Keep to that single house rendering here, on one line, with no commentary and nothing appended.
value=50 unit=psi
